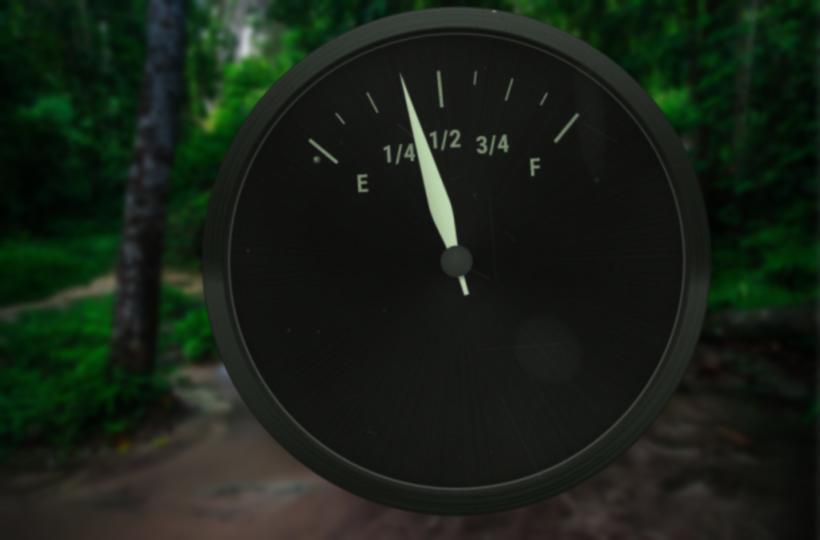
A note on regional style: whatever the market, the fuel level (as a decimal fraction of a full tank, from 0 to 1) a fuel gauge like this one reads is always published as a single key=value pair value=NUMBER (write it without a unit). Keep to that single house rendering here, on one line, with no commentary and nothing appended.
value=0.375
